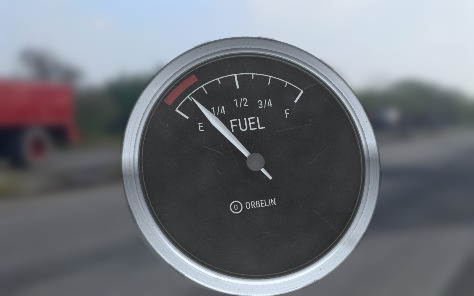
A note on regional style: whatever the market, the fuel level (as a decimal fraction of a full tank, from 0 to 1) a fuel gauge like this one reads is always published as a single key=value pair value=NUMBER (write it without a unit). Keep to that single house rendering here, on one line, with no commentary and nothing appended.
value=0.125
